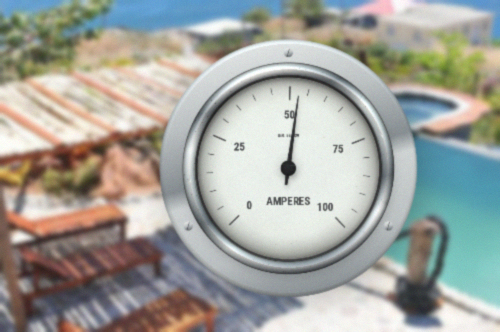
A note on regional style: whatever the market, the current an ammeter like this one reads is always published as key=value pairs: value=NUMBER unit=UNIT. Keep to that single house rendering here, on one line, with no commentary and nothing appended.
value=52.5 unit=A
